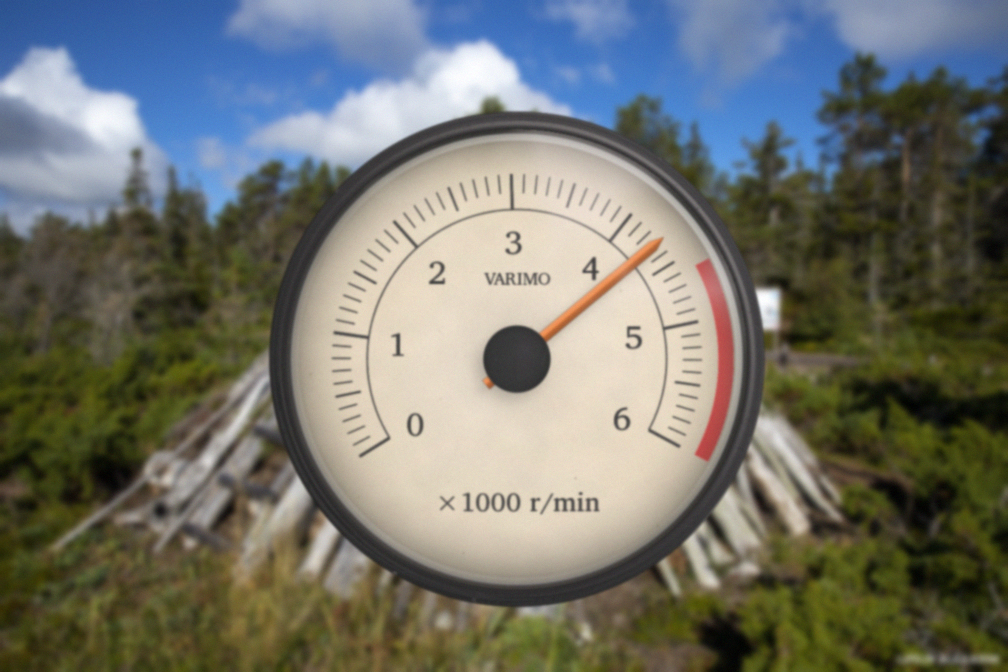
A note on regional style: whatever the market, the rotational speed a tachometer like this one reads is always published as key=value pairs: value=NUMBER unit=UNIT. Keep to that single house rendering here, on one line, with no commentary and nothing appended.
value=4300 unit=rpm
